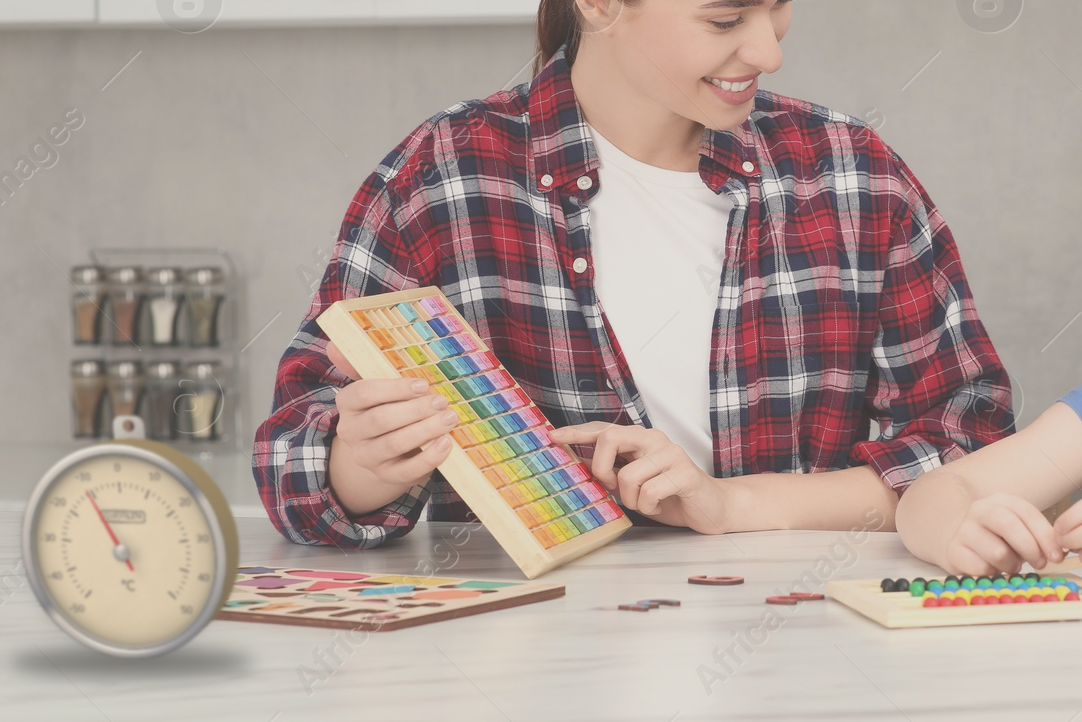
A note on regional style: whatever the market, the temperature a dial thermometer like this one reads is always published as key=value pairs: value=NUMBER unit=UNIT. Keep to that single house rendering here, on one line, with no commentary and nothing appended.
value=-10 unit=°C
